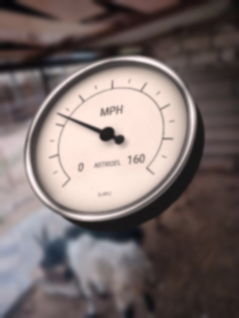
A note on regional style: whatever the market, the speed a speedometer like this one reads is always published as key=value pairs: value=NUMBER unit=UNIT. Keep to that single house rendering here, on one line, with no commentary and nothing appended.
value=45 unit=mph
